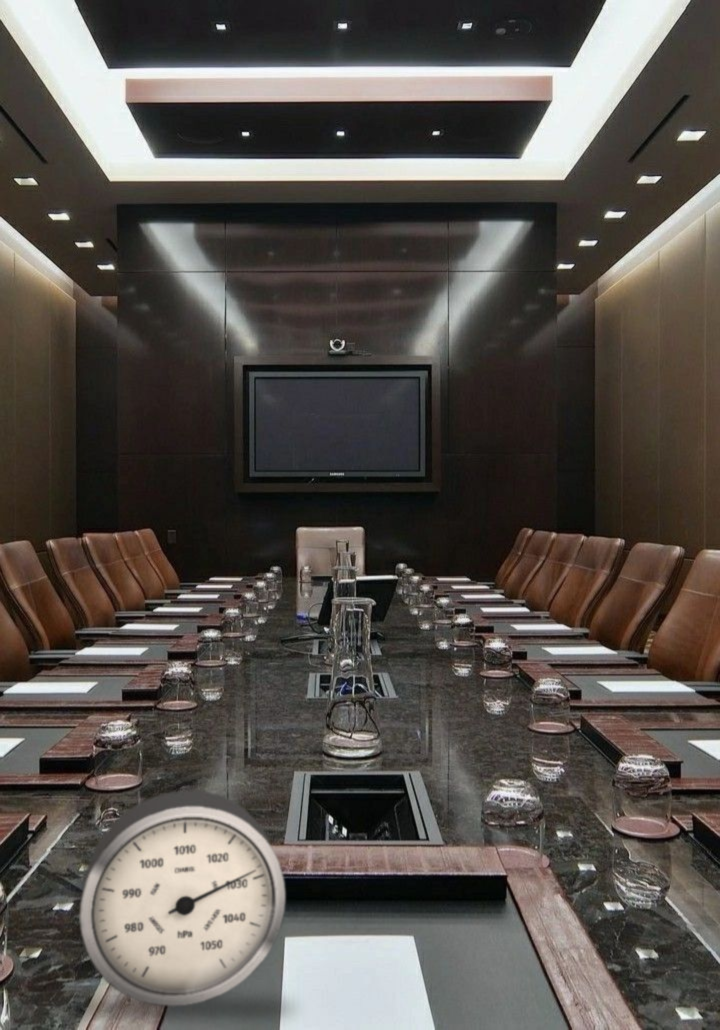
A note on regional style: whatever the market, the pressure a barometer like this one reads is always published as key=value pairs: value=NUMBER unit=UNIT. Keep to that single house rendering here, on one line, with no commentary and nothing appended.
value=1028 unit=hPa
